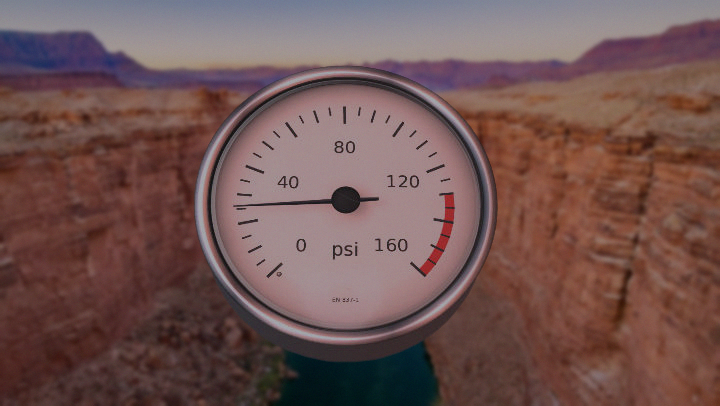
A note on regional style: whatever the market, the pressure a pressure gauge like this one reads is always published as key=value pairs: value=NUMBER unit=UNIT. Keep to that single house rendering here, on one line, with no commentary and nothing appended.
value=25 unit=psi
